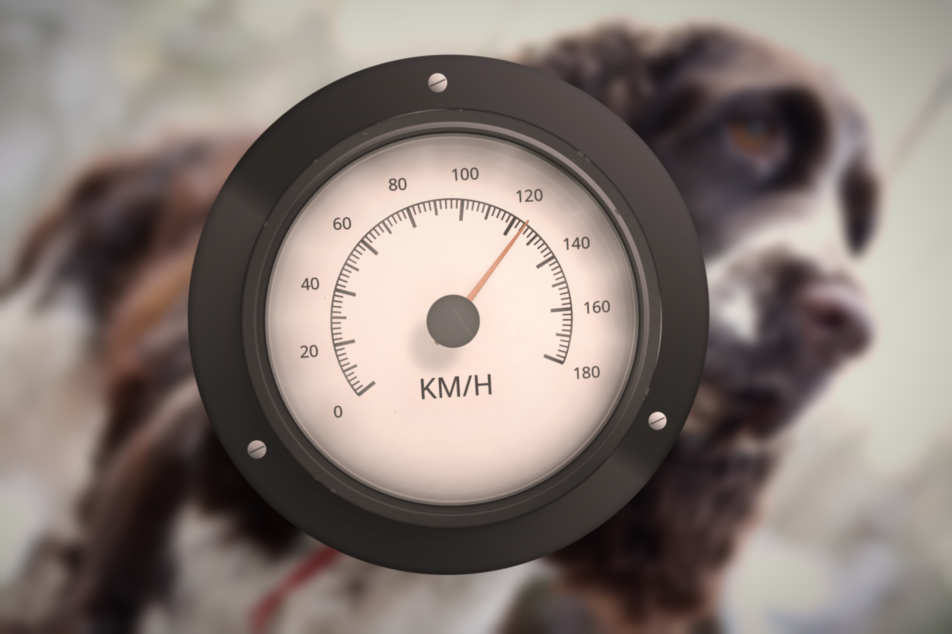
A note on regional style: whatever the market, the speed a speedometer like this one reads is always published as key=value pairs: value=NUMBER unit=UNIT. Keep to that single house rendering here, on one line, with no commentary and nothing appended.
value=124 unit=km/h
